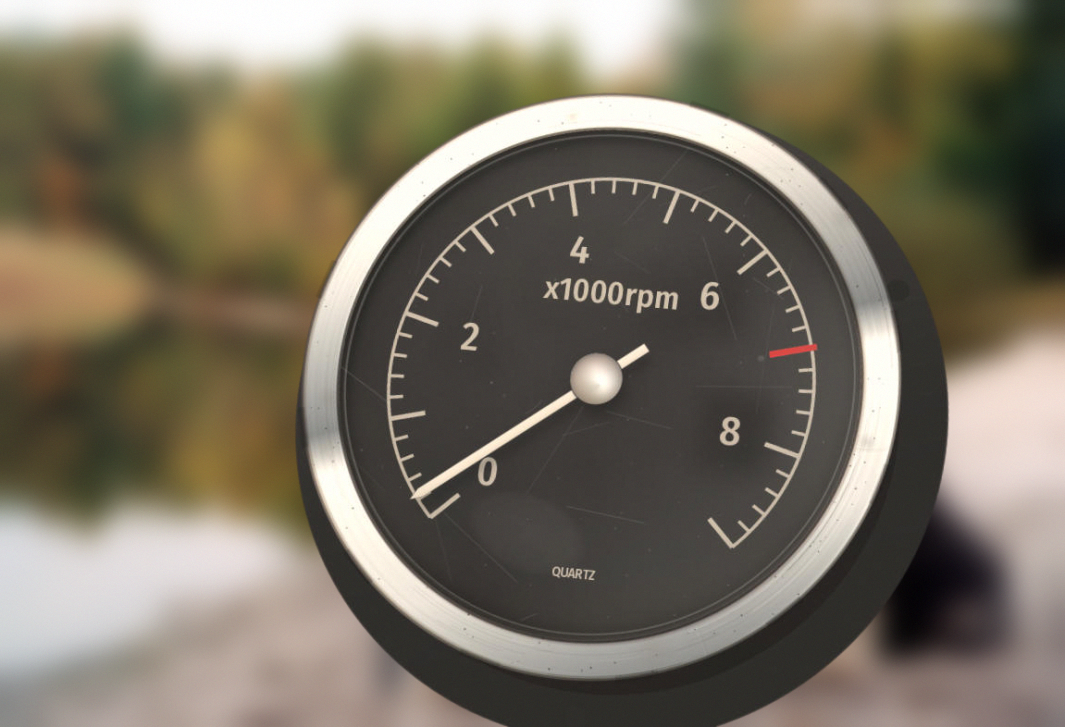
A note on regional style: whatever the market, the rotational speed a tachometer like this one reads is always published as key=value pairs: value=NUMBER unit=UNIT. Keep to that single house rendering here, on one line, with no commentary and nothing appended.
value=200 unit=rpm
